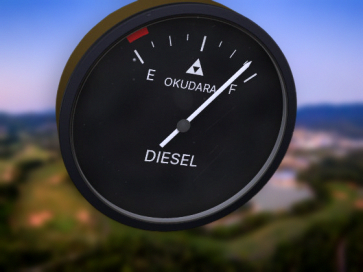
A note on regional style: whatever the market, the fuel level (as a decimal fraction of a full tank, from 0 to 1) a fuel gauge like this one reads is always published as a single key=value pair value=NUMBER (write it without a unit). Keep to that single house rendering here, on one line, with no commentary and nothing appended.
value=0.875
